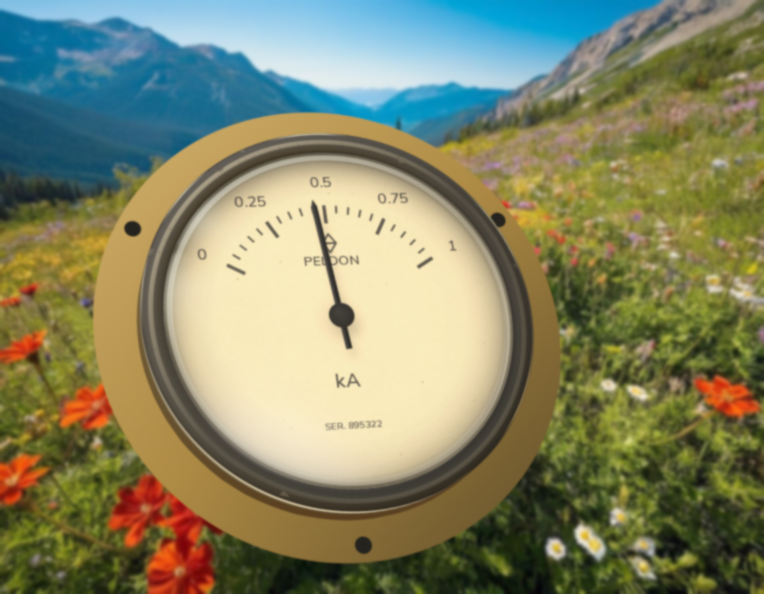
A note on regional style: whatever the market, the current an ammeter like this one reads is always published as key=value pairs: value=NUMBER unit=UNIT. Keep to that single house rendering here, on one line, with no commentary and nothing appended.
value=0.45 unit=kA
